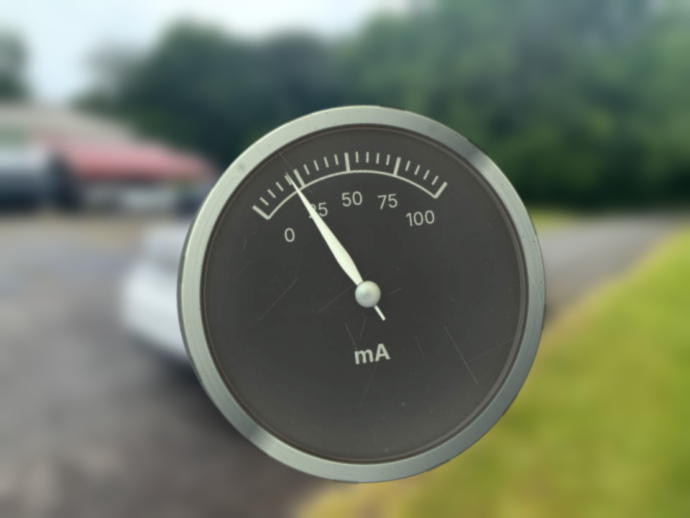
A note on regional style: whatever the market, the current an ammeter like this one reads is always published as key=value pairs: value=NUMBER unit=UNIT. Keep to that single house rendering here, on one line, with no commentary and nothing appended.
value=20 unit=mA
